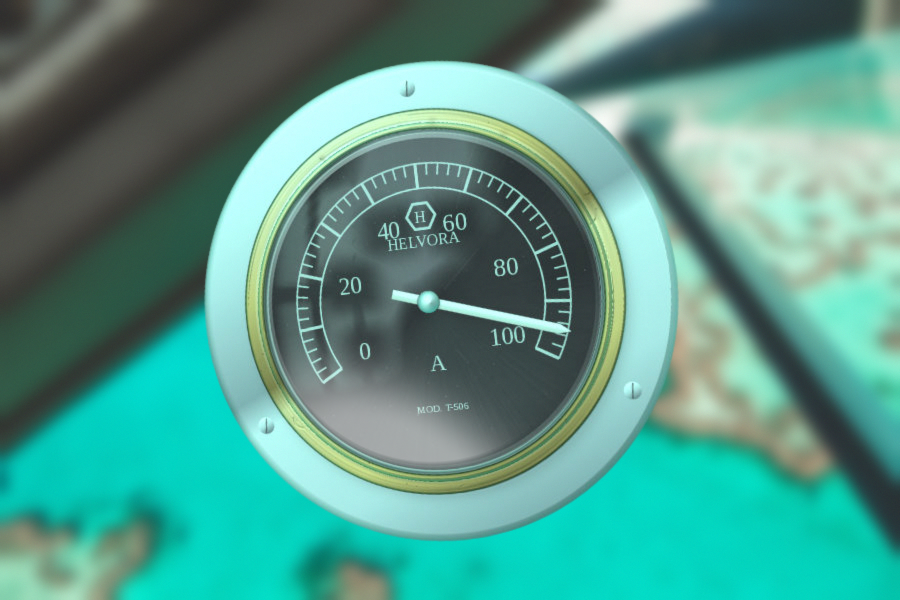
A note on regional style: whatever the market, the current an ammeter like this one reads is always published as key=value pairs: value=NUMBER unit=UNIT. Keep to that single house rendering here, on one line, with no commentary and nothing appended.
value=95 unit=A
